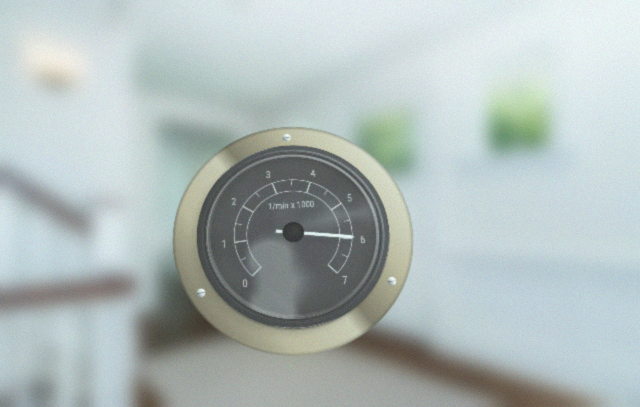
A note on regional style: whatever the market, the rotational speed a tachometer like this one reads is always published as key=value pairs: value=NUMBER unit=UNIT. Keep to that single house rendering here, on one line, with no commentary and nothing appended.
value=6000 unit=rpm
